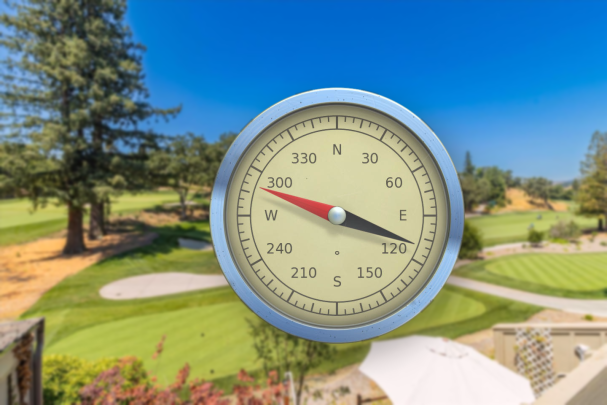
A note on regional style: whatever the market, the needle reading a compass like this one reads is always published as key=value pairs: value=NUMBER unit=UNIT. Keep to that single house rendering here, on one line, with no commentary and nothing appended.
value=290 unit=°
